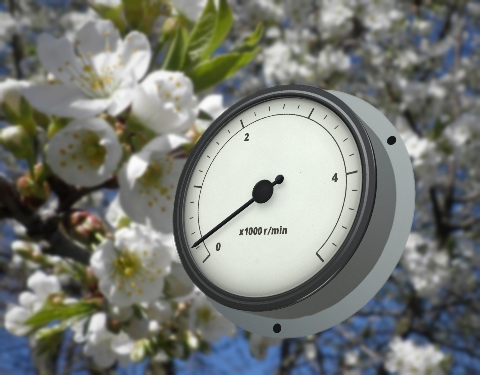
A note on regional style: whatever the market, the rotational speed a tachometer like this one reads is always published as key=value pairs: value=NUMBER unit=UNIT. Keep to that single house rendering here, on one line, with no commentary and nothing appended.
value=200 unit=rpm
